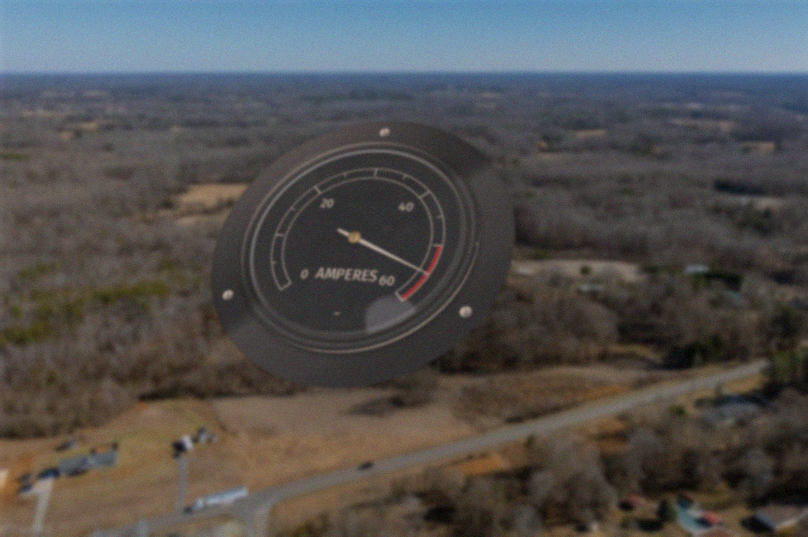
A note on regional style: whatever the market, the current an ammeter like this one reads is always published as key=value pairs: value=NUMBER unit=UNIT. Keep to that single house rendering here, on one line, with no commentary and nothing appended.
value=55 unit=A
